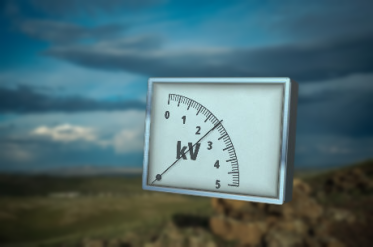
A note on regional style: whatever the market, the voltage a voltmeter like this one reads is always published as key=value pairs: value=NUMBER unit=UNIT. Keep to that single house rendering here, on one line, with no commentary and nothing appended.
value=2.5 unit=kV
